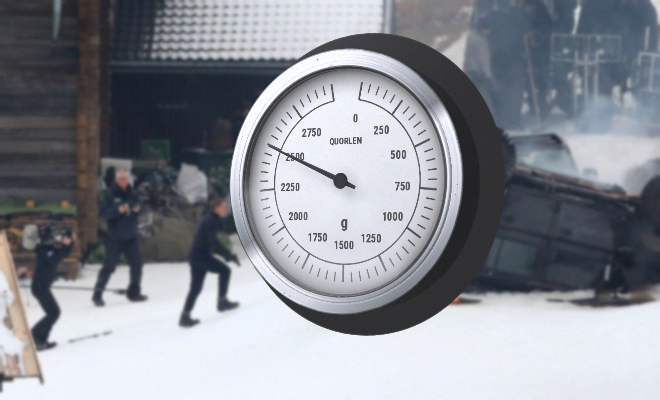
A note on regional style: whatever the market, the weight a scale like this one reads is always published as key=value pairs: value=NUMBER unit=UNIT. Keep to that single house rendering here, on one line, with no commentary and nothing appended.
value=2500 unit=g
